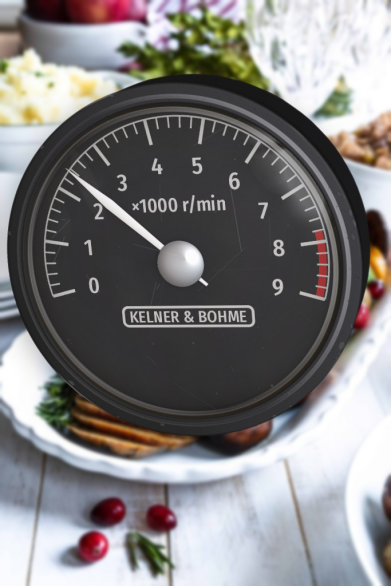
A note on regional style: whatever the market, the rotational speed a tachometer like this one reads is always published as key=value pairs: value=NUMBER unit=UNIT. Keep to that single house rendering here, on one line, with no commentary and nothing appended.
value=2400 unit=rpm
